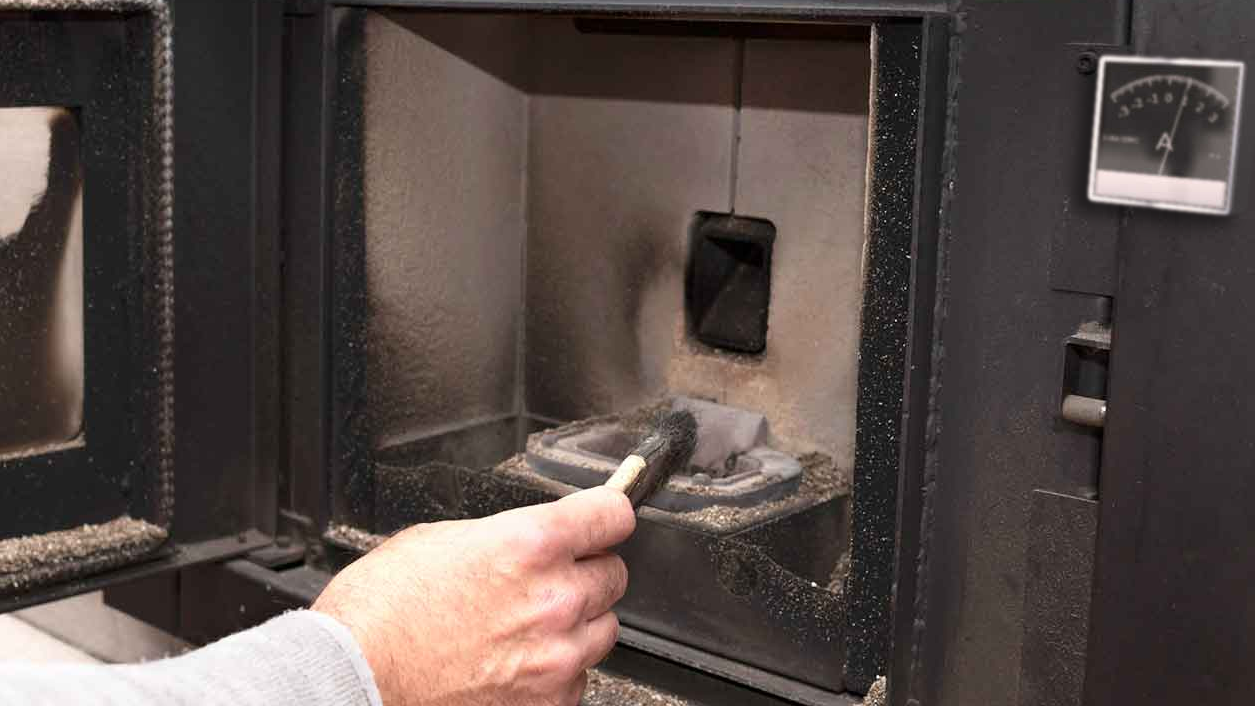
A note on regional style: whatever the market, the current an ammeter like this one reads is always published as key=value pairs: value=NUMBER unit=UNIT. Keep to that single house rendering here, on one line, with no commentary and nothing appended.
value=1 unit=A
